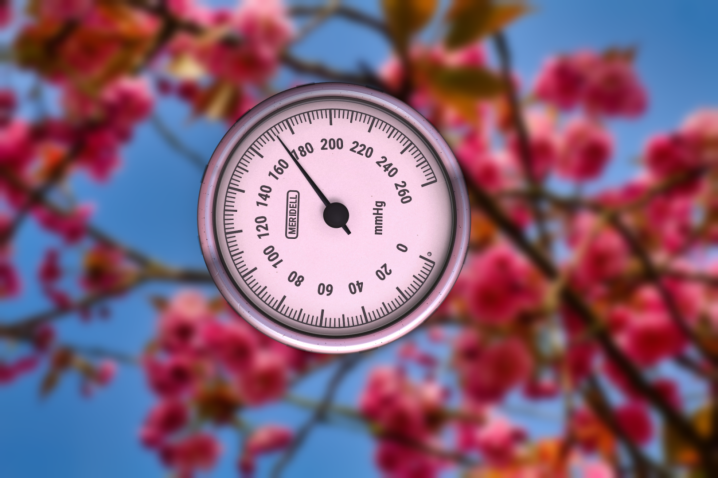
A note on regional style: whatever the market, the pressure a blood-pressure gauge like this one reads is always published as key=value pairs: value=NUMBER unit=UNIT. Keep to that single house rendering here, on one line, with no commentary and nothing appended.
value=172 unit=mmHg
